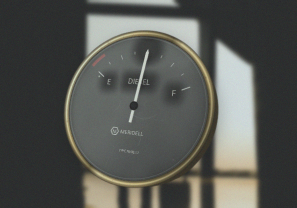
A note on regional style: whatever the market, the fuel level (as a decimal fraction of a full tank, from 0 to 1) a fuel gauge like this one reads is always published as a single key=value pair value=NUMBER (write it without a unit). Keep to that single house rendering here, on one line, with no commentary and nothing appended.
value=0.5
